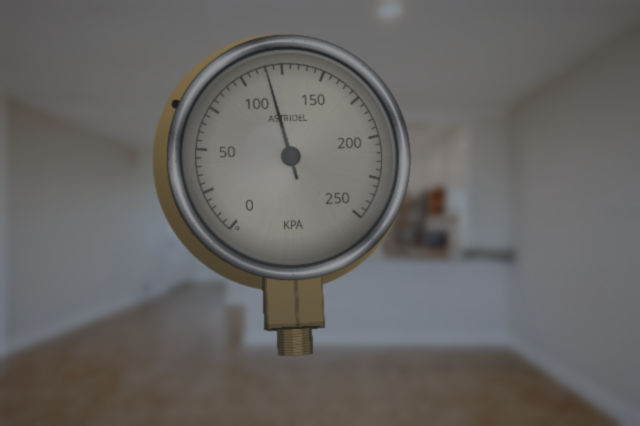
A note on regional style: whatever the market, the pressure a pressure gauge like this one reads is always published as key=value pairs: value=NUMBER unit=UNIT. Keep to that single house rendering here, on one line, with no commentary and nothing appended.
value=115 unit=kPa
